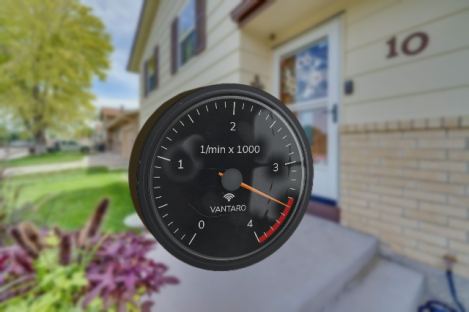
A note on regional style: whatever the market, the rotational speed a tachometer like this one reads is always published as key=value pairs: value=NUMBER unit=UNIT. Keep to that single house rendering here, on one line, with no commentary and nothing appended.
value=3500 unit=rpm
